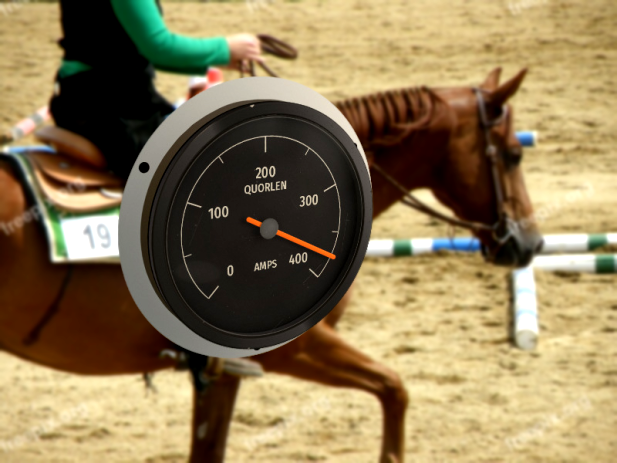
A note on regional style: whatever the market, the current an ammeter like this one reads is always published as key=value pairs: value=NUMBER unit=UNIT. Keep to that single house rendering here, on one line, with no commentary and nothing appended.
value=375 unit=A
